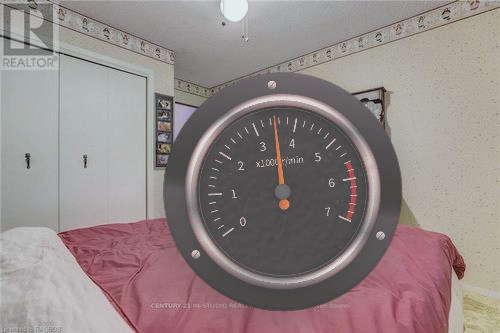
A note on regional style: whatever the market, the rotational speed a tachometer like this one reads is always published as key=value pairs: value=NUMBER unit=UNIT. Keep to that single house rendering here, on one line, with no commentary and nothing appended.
value=3500 unit=rpm
